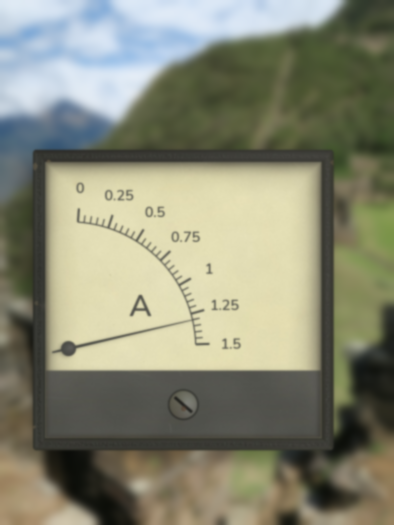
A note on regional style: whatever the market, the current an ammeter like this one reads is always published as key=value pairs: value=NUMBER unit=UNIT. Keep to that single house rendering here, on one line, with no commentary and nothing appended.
value=1.3 unit=A
